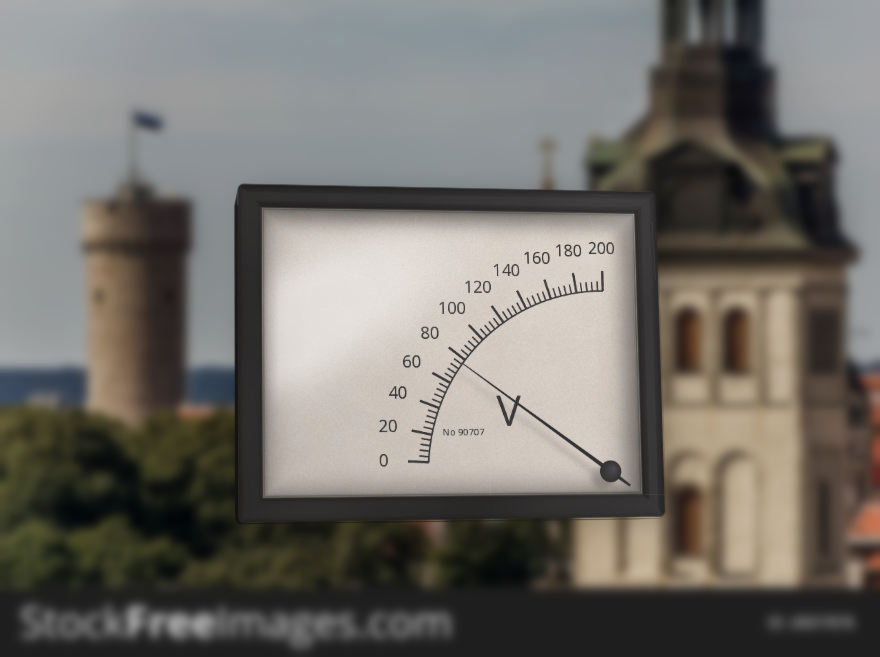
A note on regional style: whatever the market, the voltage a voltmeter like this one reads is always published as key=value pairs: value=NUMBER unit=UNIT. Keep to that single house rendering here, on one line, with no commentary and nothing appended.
value=76 unit=V
